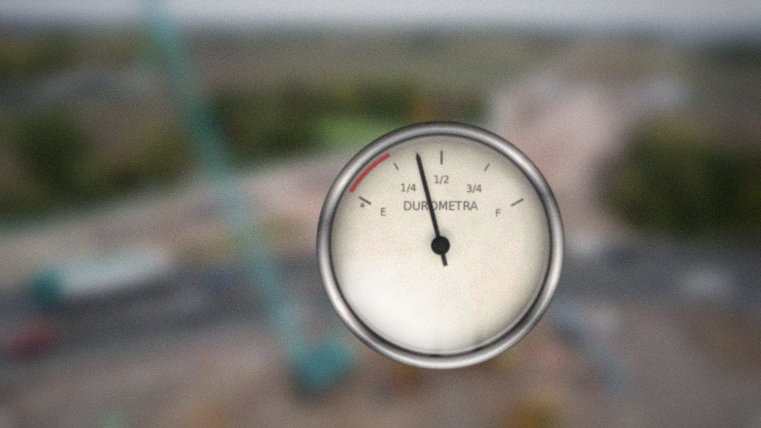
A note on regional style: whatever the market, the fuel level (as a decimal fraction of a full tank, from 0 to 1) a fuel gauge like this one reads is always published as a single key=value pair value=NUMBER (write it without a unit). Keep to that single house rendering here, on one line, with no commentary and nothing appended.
value=0.375
